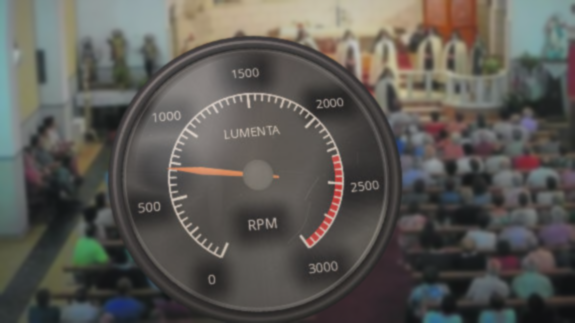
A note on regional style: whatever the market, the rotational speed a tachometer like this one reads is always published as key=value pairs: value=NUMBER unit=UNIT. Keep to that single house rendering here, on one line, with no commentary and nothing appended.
value=700 unit=rpm
